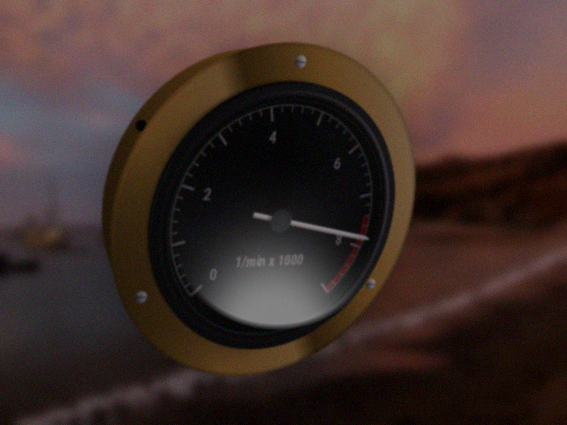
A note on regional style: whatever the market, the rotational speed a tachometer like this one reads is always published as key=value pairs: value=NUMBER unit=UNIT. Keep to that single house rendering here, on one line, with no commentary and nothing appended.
value=7800 unit=rpm
